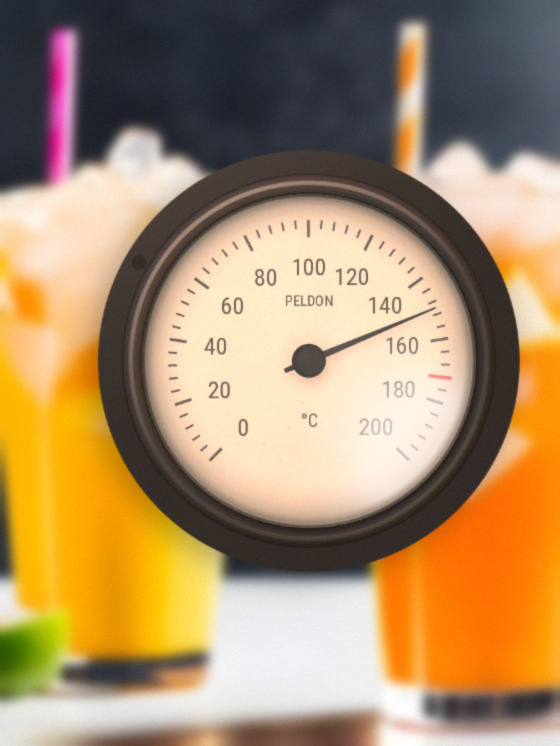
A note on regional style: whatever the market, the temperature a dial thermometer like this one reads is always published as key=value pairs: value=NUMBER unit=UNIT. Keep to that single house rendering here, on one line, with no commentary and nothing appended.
value=150 unit=°C
